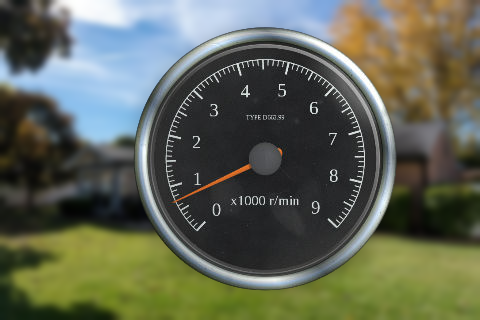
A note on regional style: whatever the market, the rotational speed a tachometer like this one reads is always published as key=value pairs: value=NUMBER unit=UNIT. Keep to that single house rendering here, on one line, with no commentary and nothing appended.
value=700 unit=rpm
